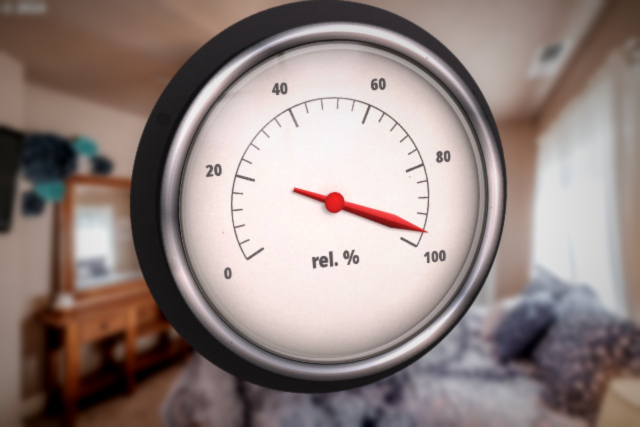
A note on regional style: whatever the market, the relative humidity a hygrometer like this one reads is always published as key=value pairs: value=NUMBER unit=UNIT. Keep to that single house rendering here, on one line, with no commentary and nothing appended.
value=96 unit=%
